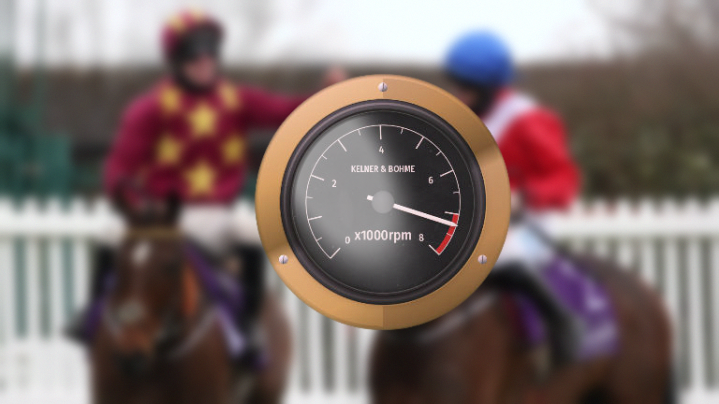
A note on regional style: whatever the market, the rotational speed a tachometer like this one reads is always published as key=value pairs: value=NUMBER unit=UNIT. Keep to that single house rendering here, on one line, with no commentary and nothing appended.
value=7250 unit=rpm
